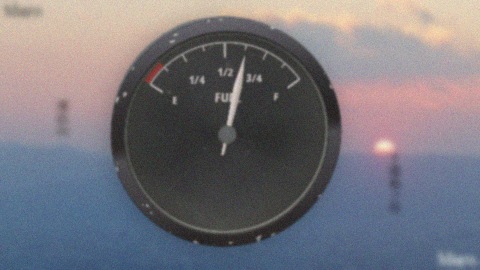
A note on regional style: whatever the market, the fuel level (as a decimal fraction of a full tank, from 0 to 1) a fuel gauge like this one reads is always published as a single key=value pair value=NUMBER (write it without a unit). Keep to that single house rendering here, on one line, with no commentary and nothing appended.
value=0.625
